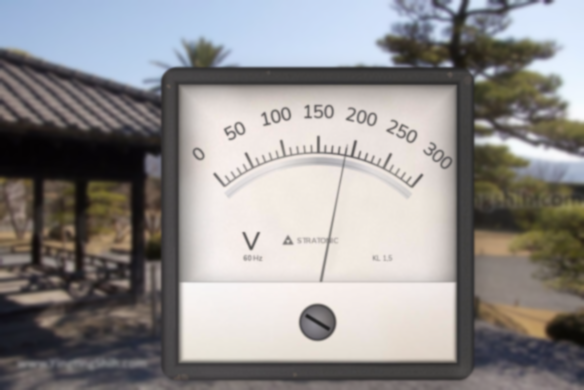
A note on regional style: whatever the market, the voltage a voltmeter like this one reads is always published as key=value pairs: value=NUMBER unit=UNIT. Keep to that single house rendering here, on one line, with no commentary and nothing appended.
value=190 unit=V
